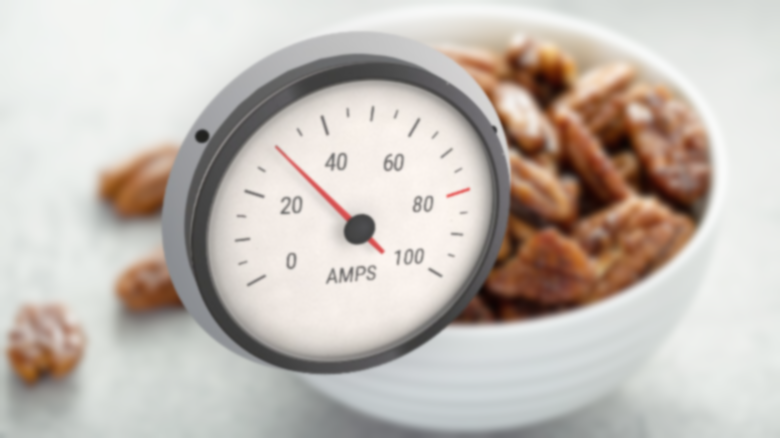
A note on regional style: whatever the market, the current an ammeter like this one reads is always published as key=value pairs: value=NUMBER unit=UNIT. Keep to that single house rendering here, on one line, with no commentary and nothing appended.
value=30 unit=A
